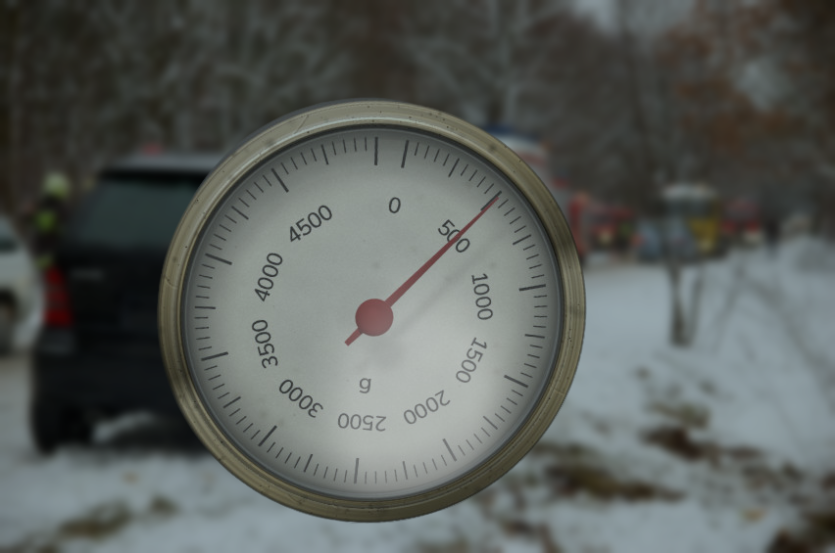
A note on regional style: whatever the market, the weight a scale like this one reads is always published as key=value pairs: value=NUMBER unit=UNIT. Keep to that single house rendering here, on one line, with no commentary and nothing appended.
value=500 unit=g
